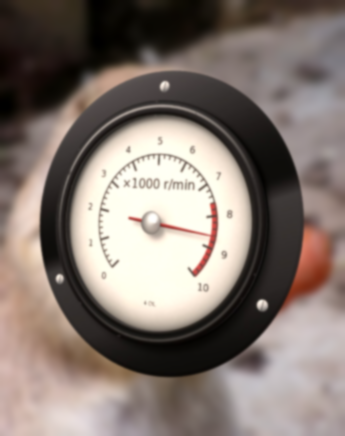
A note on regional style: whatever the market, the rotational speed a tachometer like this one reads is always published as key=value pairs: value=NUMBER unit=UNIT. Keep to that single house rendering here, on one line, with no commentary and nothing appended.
value=8600 unit=rpm
